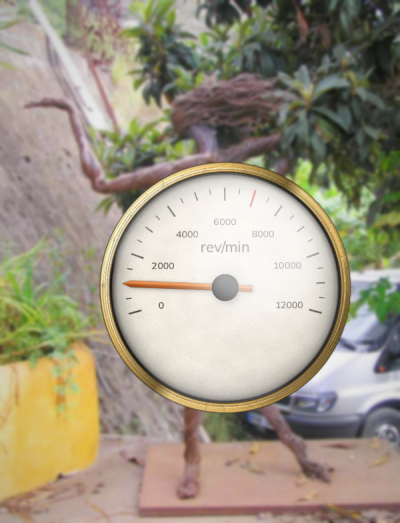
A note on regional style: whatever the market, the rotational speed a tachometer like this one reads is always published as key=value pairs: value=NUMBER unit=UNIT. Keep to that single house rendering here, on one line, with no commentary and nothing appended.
value=1000 unit=rpm
